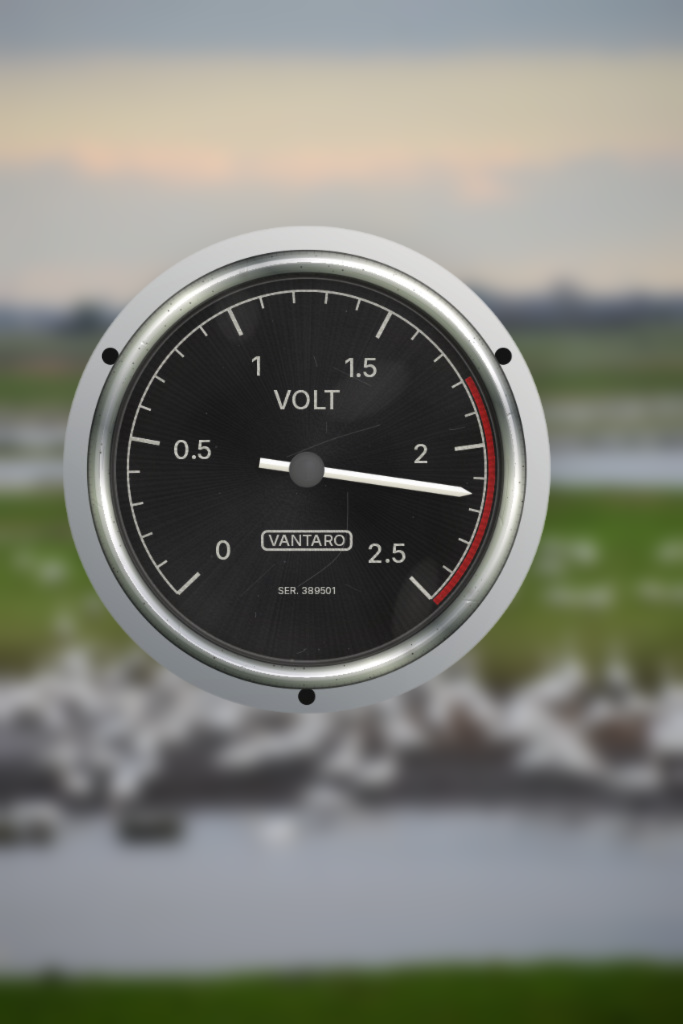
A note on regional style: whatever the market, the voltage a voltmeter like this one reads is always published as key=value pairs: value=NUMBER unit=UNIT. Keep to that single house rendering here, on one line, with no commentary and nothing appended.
value=2.15 unit=V
